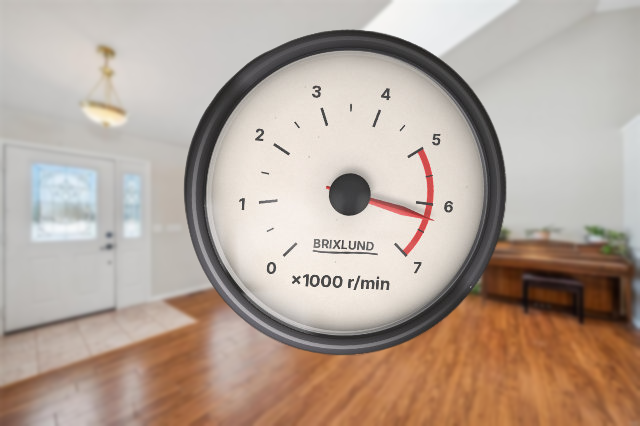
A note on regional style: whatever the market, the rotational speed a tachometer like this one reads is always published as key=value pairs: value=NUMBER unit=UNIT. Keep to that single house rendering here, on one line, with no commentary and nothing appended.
value=6250 unit=rpm
